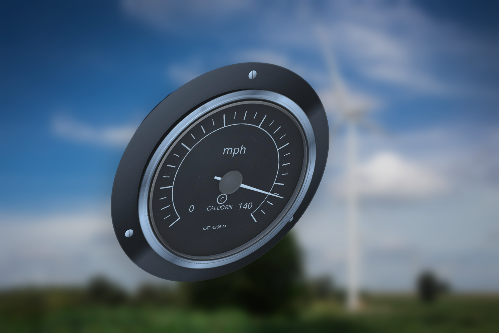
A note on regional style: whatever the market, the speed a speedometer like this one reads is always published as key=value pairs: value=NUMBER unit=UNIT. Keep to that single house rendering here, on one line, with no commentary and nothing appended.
value=125 unit=mph
